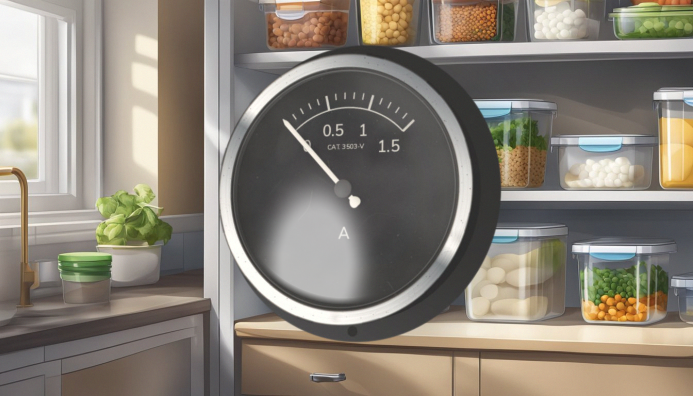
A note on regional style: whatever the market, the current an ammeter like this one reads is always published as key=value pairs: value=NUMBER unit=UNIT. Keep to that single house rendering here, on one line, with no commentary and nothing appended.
value=0 unit=A
